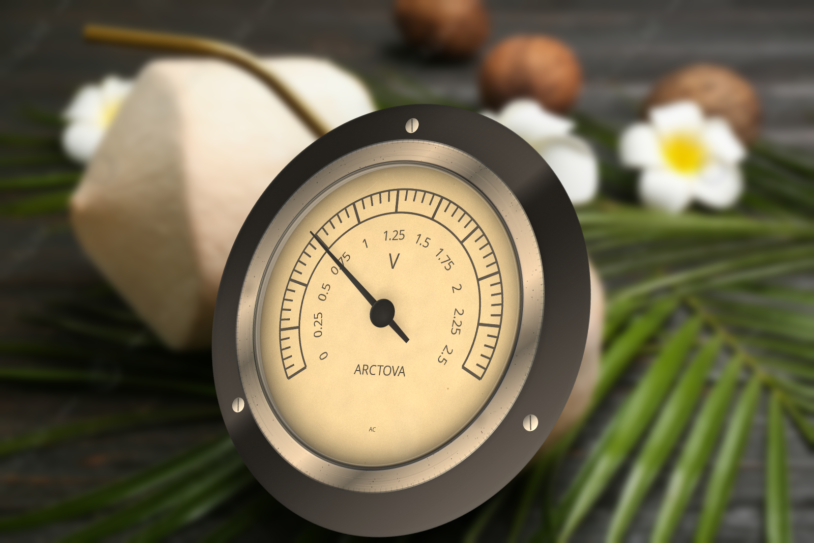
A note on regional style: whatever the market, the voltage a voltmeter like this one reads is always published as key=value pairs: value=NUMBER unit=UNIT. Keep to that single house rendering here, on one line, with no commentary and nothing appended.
value=0.75 unit=V
